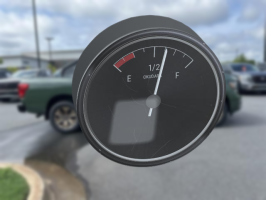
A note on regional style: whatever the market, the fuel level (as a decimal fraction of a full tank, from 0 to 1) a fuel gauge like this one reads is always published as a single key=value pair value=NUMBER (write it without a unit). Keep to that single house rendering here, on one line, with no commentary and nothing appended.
value=0.625
